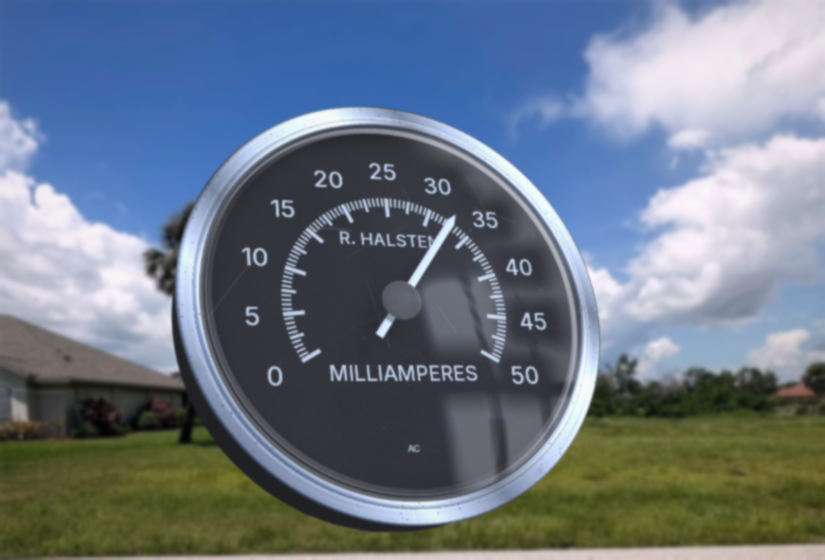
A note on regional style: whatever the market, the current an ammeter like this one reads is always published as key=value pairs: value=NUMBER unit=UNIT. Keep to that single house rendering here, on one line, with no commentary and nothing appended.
value=32.5 unit=mA
